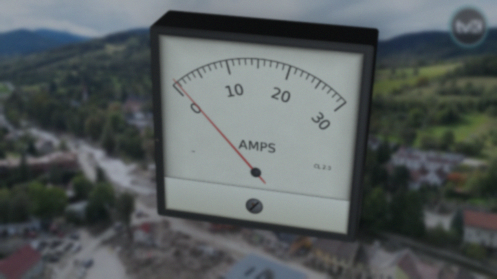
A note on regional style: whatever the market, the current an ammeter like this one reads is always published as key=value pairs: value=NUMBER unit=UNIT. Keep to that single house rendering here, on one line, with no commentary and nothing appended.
value=1 unit=A
